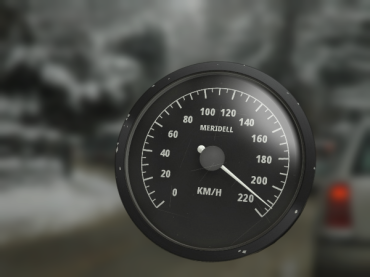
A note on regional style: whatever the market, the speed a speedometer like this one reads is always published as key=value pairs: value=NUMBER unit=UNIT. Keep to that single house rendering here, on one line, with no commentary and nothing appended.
value=212.5 unit=km/h
